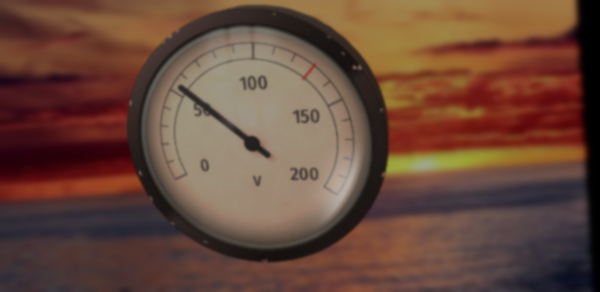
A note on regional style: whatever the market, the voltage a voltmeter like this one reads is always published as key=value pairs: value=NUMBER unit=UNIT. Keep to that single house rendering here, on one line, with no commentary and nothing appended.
value=55 unit=V
